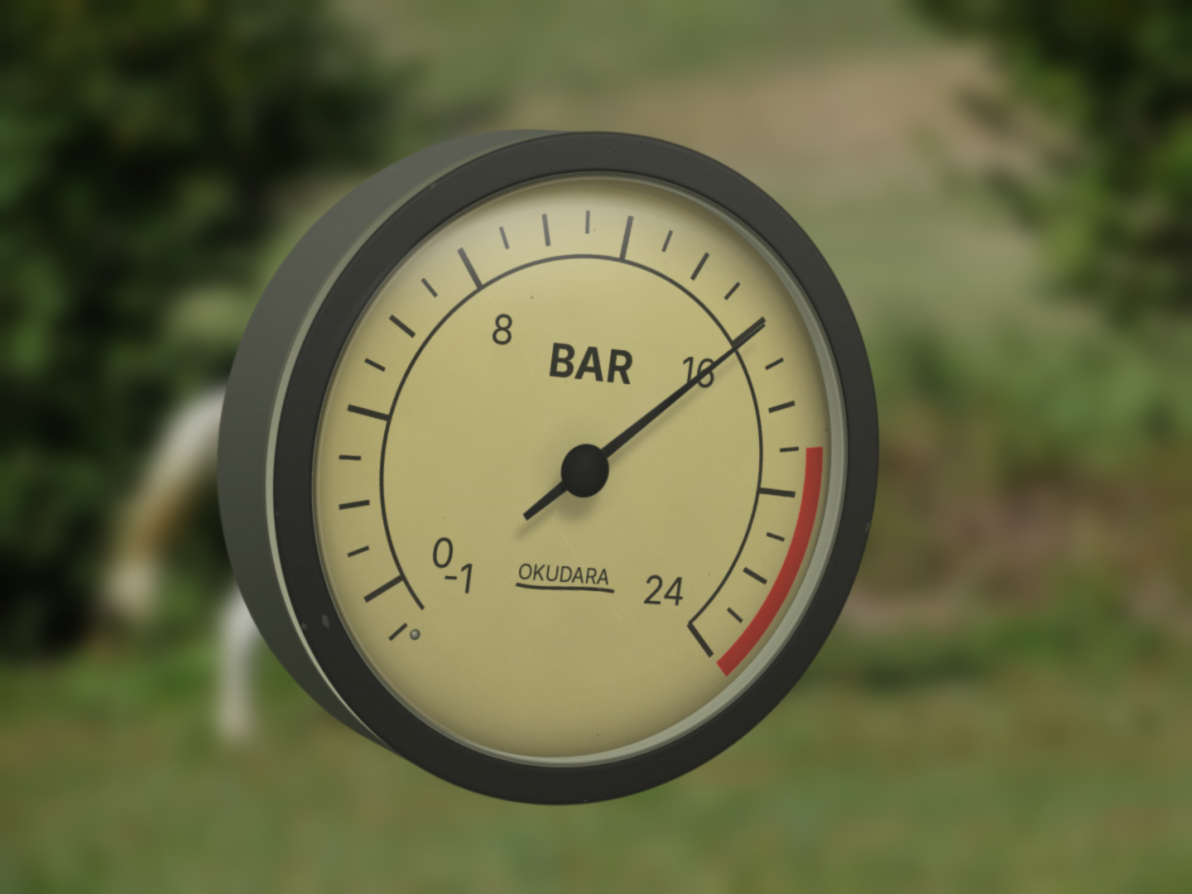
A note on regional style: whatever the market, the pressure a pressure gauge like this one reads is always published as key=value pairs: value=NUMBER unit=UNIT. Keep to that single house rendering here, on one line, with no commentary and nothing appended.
value=16 unit=bar
